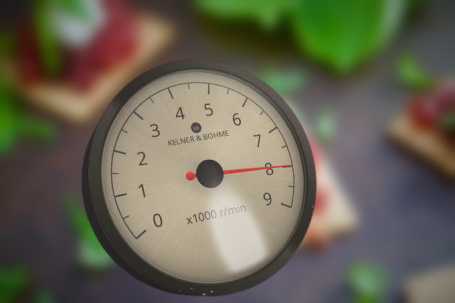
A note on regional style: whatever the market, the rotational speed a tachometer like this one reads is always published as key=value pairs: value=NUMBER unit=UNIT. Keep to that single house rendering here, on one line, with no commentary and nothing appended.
value=8000 unit=rpm
